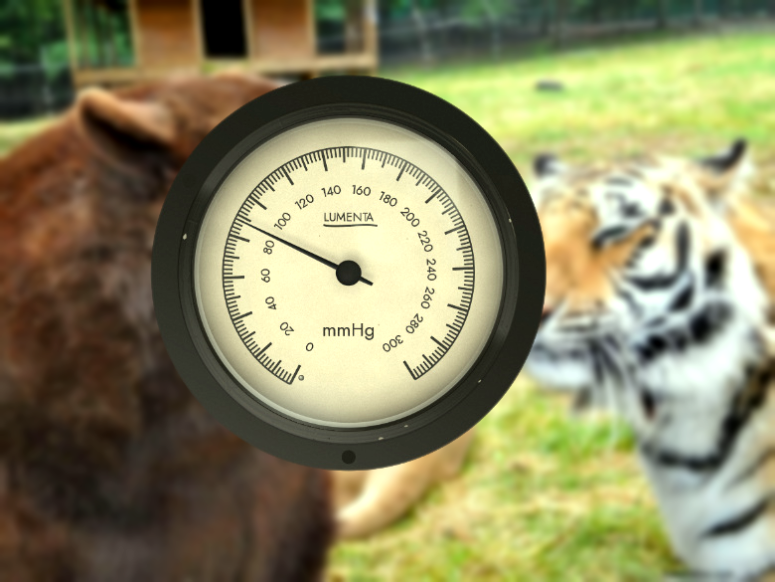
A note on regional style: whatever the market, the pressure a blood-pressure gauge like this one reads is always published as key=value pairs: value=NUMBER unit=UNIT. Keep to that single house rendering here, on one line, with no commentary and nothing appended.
value=88 unit=mmHg
